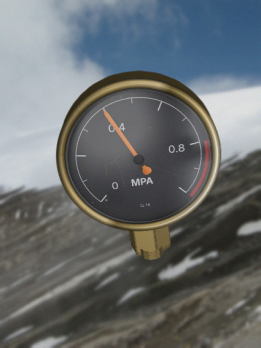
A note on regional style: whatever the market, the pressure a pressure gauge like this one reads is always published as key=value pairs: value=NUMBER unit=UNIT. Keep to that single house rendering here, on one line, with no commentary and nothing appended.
value=0.4 unit=MPa
